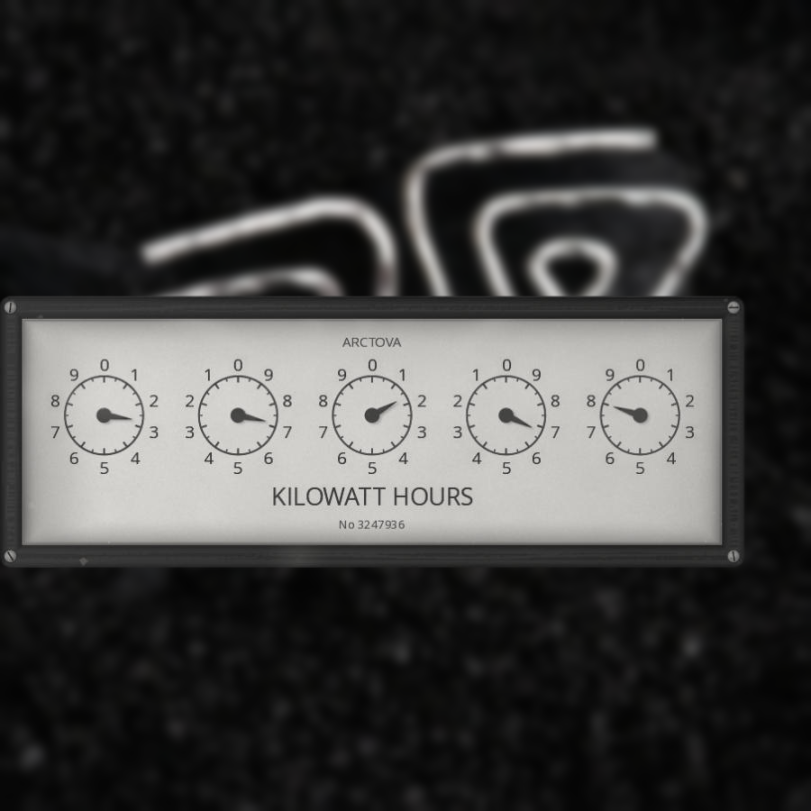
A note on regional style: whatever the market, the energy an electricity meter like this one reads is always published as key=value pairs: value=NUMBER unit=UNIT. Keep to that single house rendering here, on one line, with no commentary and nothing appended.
value=27168 unit=kWh
